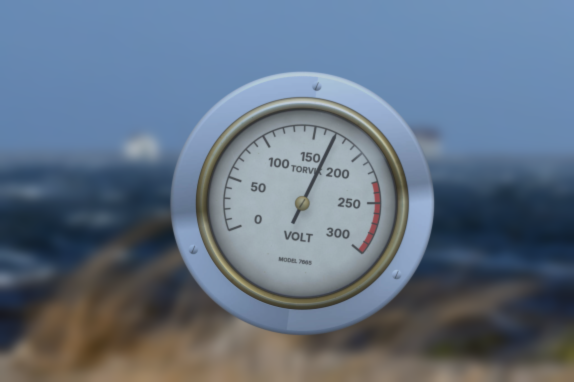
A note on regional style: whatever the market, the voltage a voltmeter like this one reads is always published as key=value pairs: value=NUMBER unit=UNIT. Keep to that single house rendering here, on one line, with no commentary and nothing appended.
value=170 unit=V
